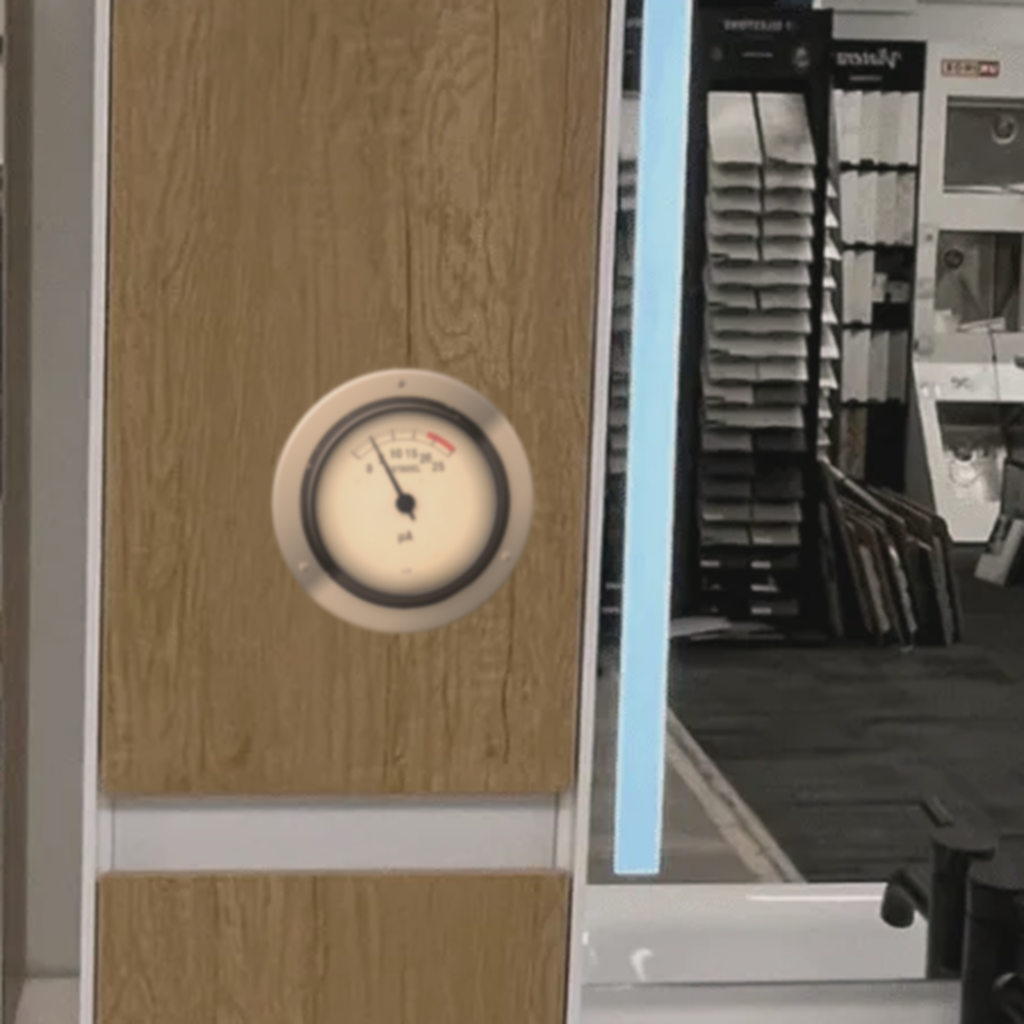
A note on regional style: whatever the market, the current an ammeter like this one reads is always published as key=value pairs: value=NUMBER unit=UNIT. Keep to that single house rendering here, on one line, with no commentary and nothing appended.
value=5 unit=µA
